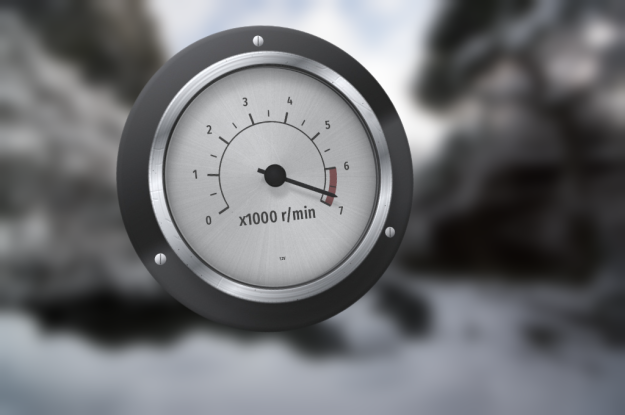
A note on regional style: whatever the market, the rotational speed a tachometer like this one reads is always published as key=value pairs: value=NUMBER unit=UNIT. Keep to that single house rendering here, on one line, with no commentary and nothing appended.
value=6750 unit=rpm
